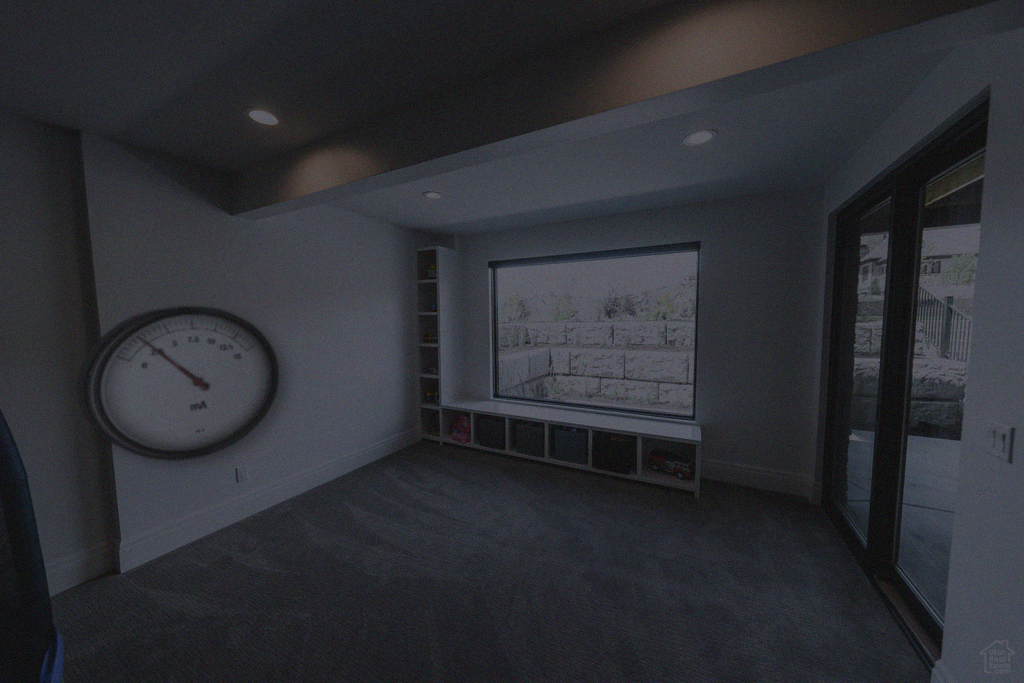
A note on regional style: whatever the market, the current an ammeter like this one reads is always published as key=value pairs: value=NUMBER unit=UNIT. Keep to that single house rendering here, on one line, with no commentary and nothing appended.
value=2.5 unit=mA
